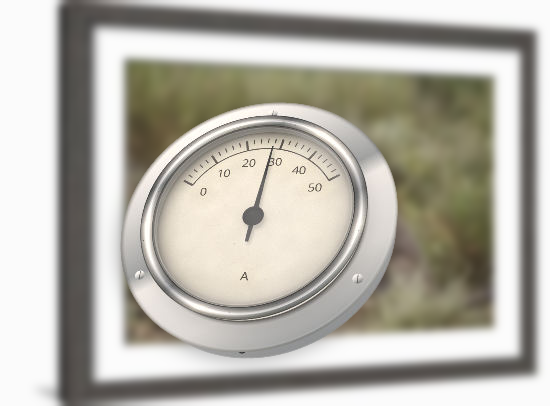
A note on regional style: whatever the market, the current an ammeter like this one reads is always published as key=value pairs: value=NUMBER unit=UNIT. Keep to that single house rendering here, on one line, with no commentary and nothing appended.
value=28 unit=A
